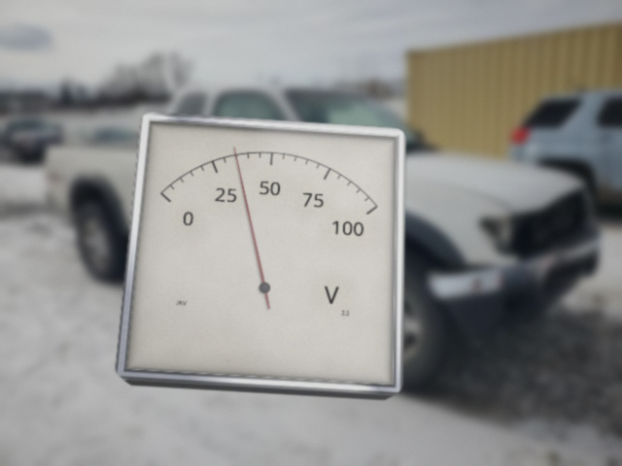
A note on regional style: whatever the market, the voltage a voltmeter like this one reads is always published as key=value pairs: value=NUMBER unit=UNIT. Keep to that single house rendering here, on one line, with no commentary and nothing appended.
value=35 unit=V
